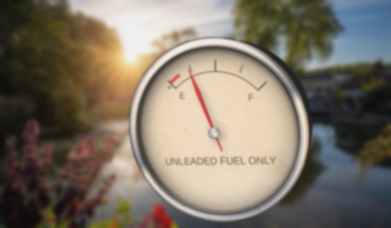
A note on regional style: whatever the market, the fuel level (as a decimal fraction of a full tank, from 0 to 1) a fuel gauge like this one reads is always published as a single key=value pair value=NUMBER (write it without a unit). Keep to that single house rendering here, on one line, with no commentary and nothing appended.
value=0.25
